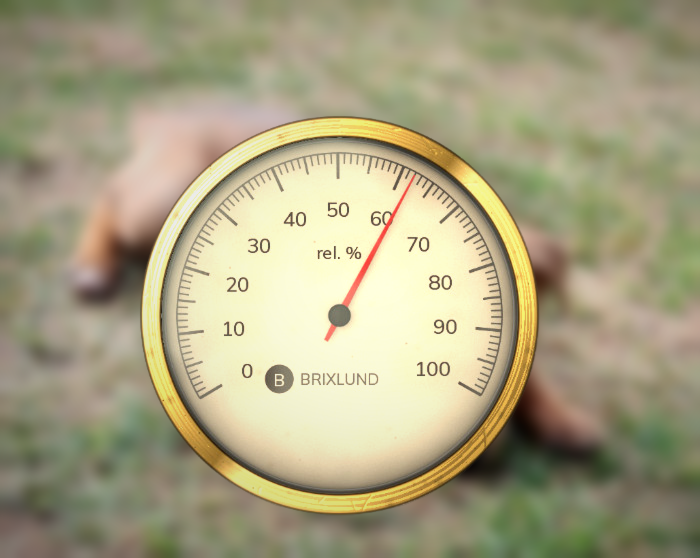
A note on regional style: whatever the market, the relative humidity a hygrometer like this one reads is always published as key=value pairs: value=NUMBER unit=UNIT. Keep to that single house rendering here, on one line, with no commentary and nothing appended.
value=62 unit=%
